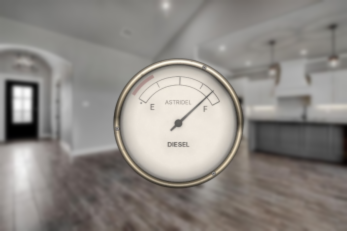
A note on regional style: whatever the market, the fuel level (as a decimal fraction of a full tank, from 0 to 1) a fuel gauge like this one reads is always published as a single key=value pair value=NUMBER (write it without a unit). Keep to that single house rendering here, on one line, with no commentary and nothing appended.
value=0.875
